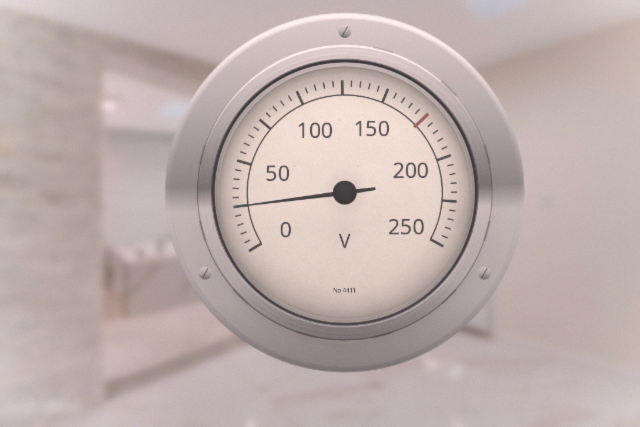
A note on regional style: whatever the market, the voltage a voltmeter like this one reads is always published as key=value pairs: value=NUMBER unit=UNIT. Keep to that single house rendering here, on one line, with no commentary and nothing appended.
value=25 unit=V
